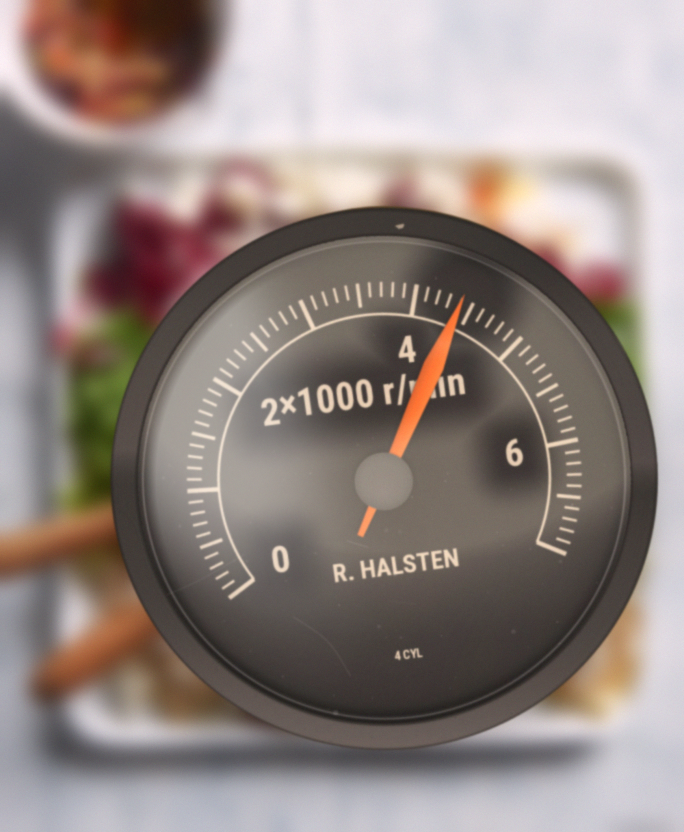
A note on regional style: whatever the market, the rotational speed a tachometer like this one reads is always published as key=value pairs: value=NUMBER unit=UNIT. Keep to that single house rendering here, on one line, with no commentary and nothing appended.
value=4400 unit=rpm
